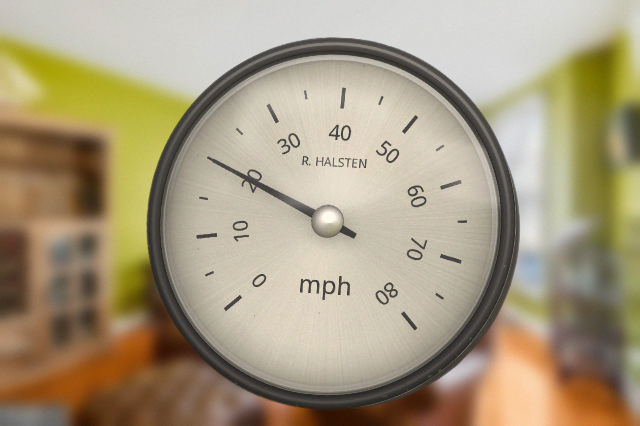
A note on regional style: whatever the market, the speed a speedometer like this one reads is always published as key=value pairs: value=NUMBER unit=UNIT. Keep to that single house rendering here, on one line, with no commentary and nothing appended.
value=20 unit=mph
